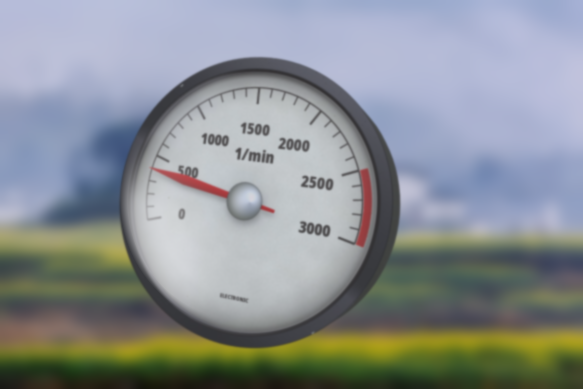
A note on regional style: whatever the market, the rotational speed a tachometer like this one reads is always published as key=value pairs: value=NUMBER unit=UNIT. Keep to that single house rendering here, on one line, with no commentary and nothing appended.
value=400 unit=rpm
